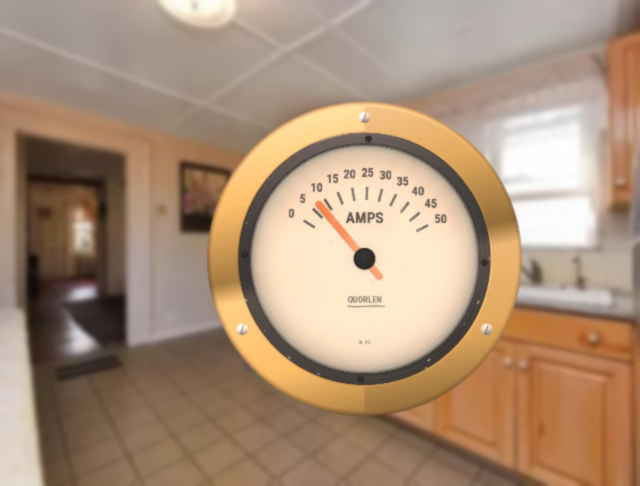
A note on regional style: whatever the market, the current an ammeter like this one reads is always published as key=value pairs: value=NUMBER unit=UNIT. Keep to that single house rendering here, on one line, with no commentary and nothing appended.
value=7.5 unit=A
